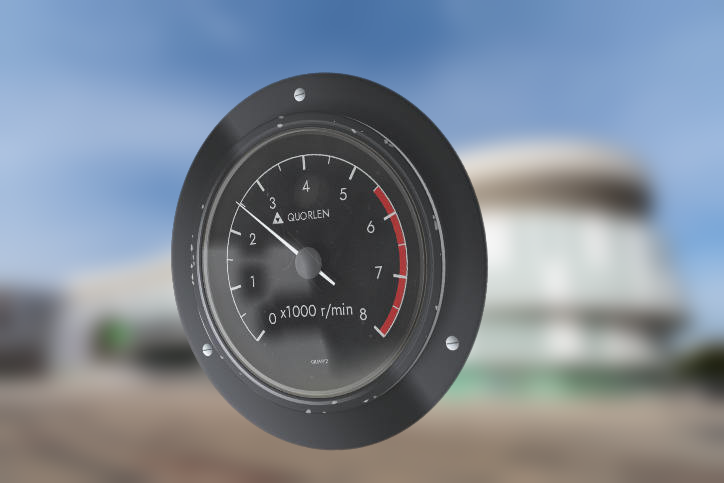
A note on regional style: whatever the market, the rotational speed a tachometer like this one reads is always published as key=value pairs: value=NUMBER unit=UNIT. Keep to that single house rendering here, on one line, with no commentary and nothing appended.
value=2500 unit=rpm
